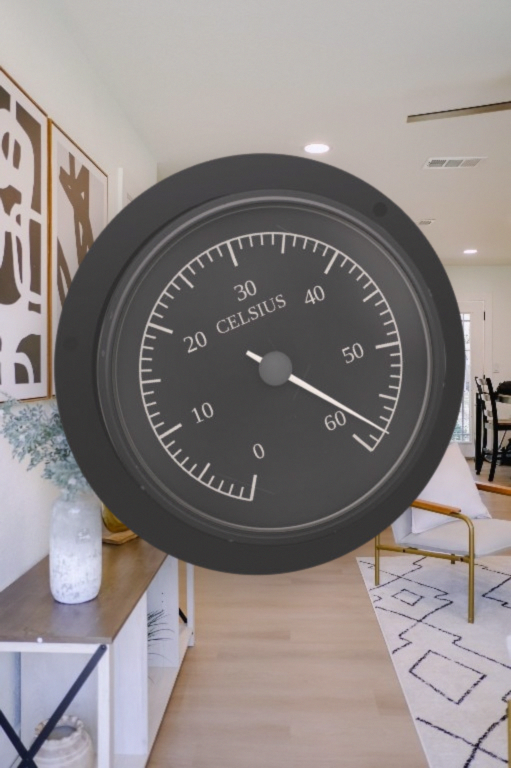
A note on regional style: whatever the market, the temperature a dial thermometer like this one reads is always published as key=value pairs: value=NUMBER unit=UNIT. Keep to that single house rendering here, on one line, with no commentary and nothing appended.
value=58 unit=°C
